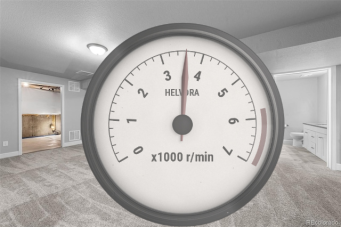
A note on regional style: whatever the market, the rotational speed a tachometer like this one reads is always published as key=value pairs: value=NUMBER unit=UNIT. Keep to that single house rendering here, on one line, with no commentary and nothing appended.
value=3600 unit=rpm
